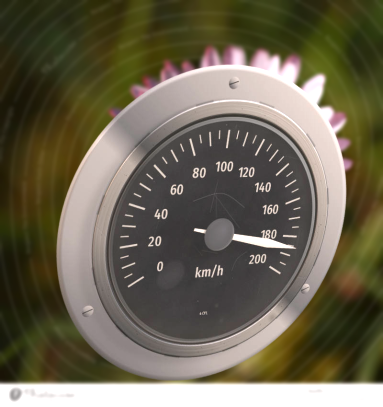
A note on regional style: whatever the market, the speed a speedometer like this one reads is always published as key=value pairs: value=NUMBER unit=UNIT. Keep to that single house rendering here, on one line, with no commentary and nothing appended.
value=185 unit=km/h
